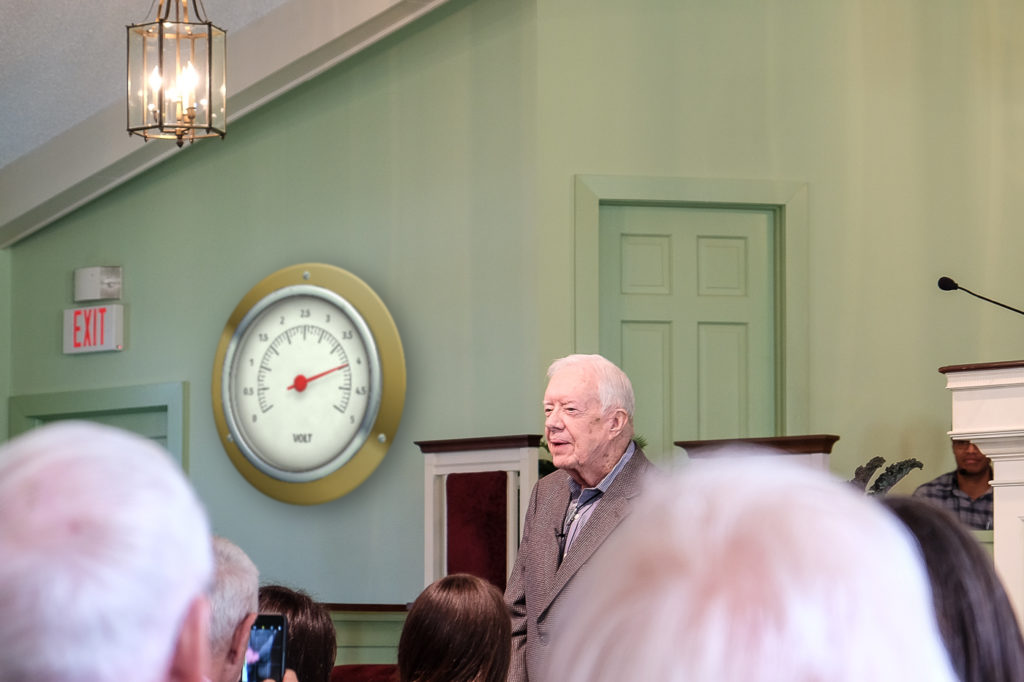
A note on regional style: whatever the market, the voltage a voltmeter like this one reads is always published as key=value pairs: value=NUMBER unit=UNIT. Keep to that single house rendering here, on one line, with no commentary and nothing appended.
value=4 unit=V
